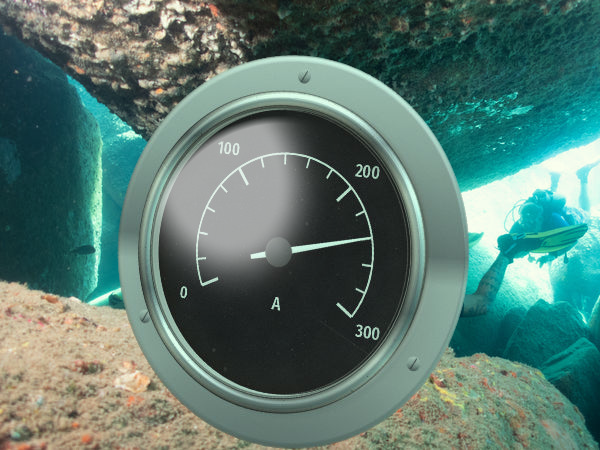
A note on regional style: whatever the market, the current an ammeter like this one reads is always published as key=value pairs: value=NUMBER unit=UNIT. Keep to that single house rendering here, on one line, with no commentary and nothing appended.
value=240 unit=A
